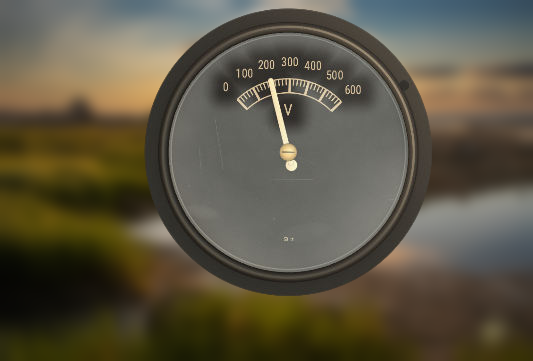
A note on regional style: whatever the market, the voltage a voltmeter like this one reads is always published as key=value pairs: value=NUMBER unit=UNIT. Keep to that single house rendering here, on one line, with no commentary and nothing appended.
value=200 unit=V
